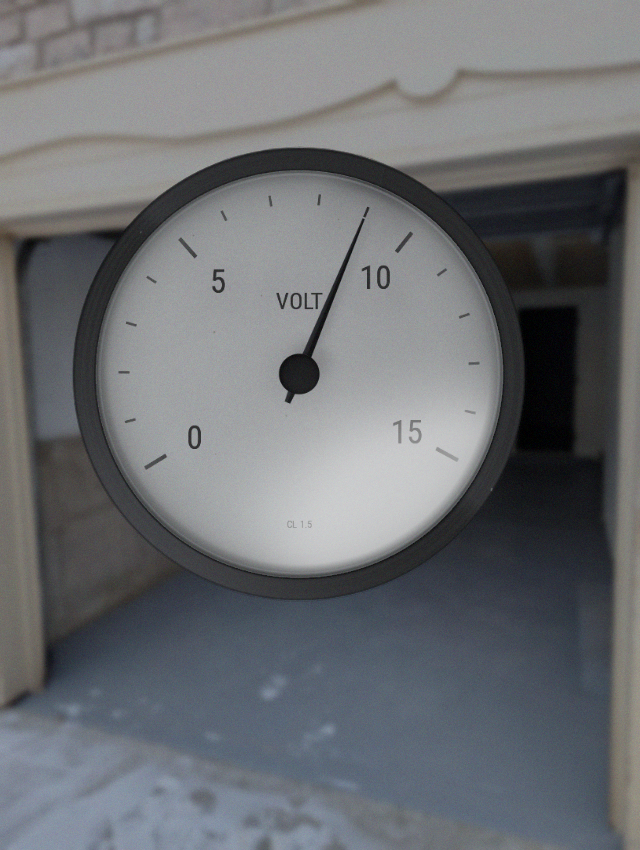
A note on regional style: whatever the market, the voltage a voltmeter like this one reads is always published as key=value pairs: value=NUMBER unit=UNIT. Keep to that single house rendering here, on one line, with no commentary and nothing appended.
value=9 unit=V
